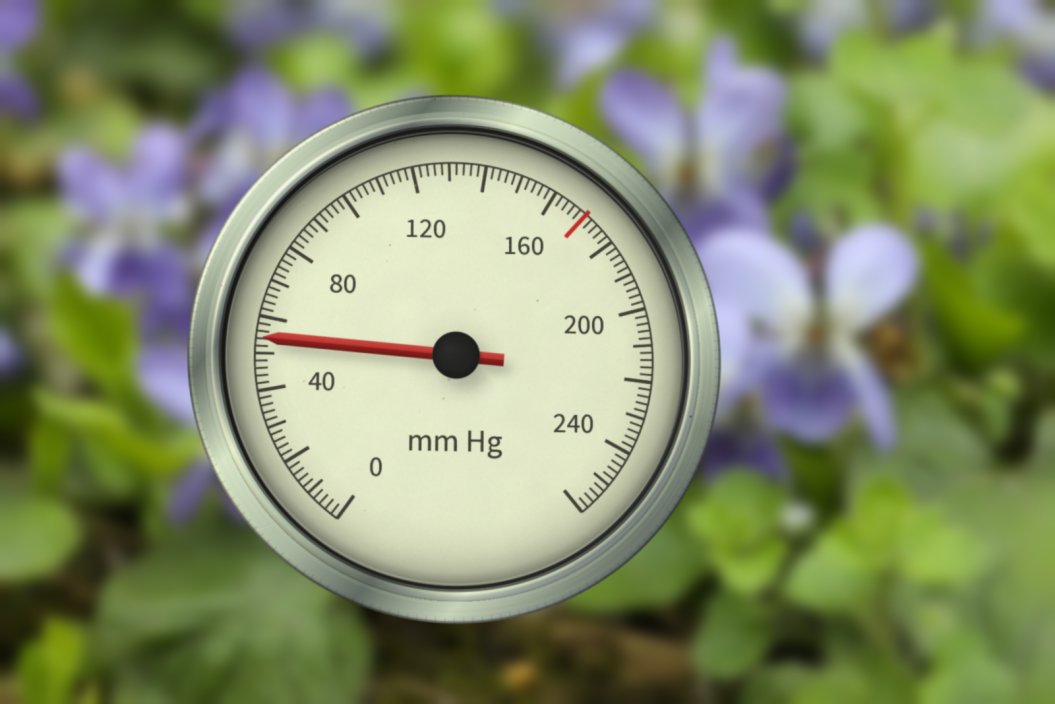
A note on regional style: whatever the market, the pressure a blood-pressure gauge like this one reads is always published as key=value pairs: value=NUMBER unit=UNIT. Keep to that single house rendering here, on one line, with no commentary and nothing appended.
value=54 unit=mmHg
